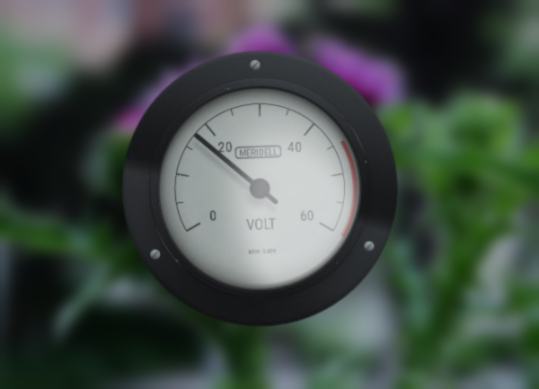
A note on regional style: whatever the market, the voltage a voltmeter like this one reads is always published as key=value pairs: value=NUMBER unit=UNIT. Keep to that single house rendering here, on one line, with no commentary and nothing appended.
value=17.5 unit=V
